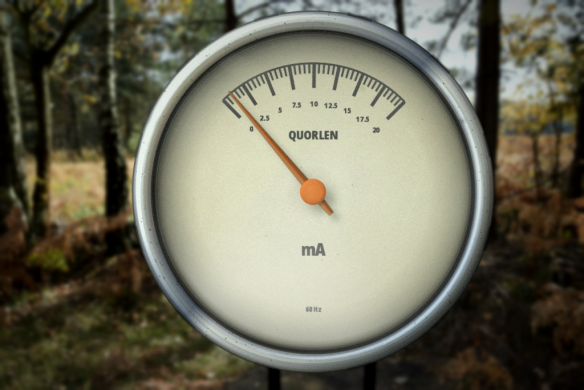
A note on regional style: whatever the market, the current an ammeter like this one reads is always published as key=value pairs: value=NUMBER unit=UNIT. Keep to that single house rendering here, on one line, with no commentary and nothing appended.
value=1 unit=mA
